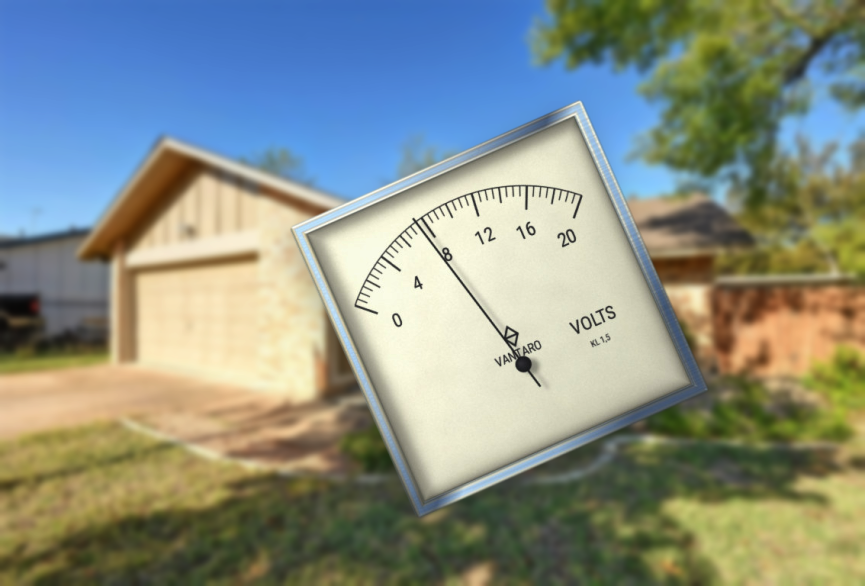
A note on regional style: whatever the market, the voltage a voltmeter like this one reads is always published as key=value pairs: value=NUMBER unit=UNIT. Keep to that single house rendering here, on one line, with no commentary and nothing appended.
value=7.5 unit=V
